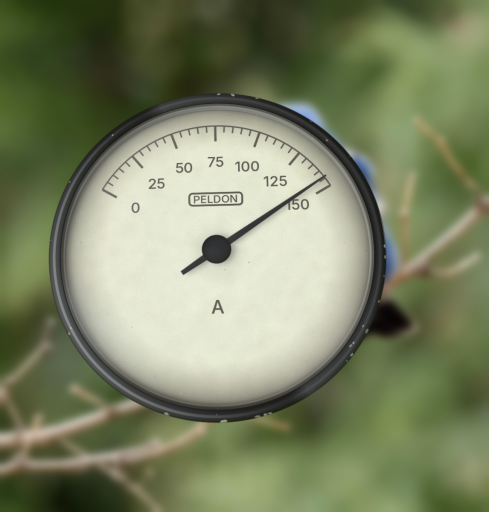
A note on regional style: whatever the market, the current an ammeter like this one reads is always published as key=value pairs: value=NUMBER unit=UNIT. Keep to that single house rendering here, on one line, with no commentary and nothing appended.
value=145 unit=A
